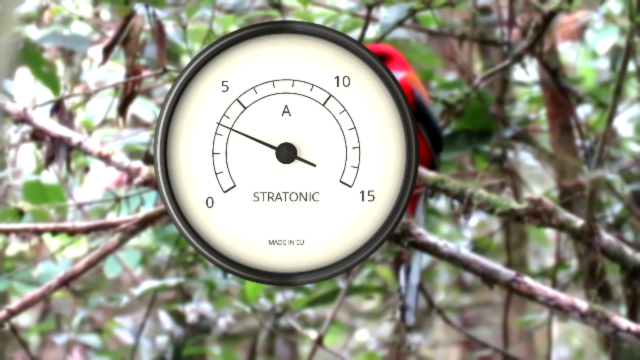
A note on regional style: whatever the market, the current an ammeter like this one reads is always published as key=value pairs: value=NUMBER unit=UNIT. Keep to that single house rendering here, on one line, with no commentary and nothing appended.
value=3.5 unit=A
